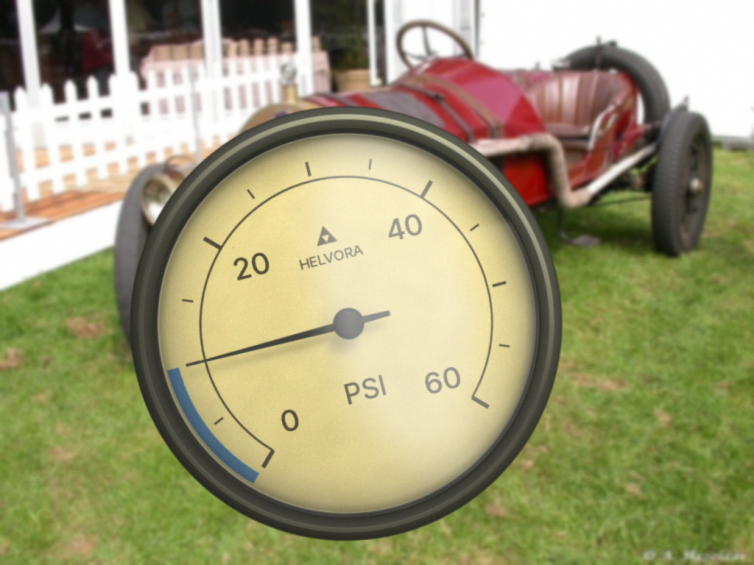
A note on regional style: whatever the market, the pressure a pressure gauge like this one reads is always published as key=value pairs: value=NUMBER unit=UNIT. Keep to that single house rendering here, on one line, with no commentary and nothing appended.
value=10 unit=psi
